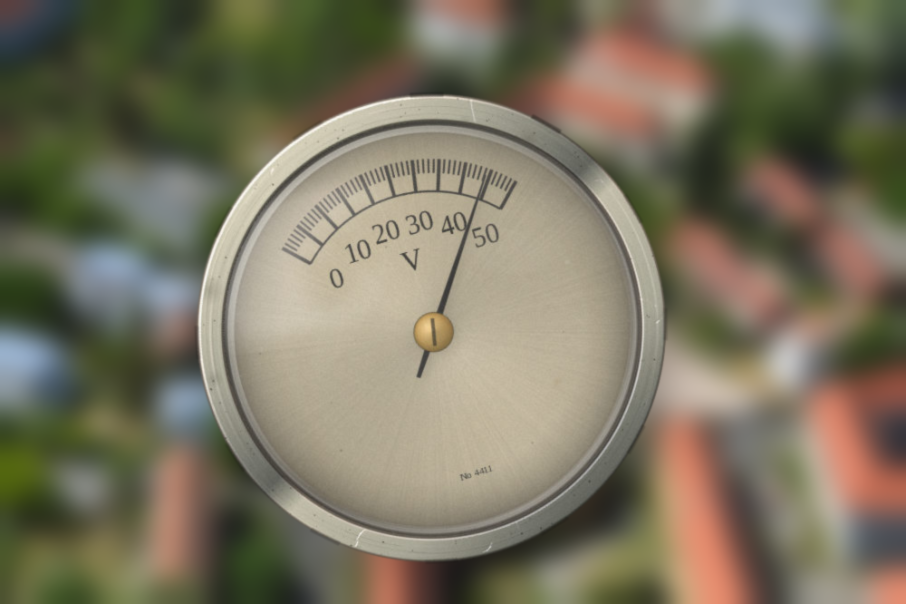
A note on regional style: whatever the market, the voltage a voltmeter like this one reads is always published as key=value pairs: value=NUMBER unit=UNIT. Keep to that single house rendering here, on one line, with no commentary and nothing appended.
value=44 unit=V
